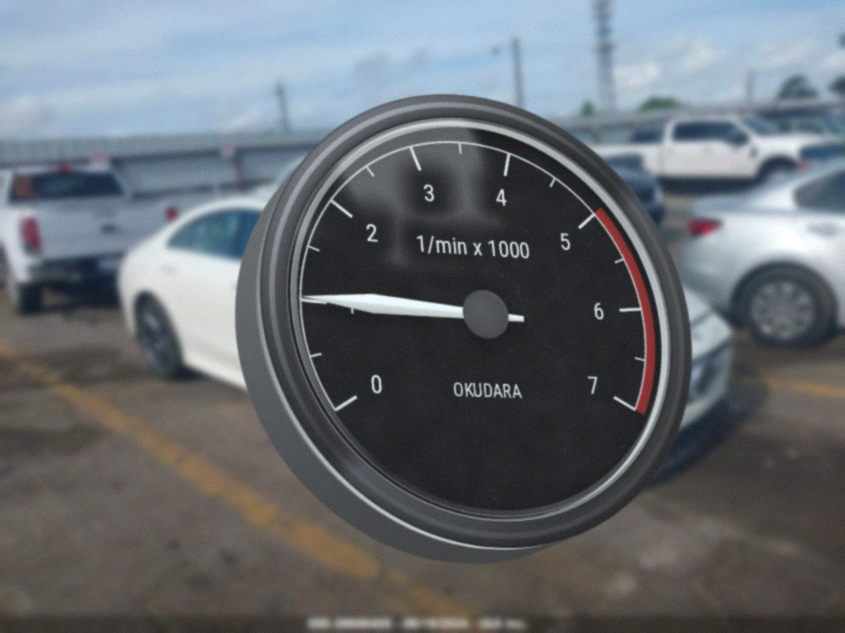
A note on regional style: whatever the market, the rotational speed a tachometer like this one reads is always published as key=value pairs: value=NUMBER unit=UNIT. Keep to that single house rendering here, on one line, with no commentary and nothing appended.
value=1000 unit=rpm
